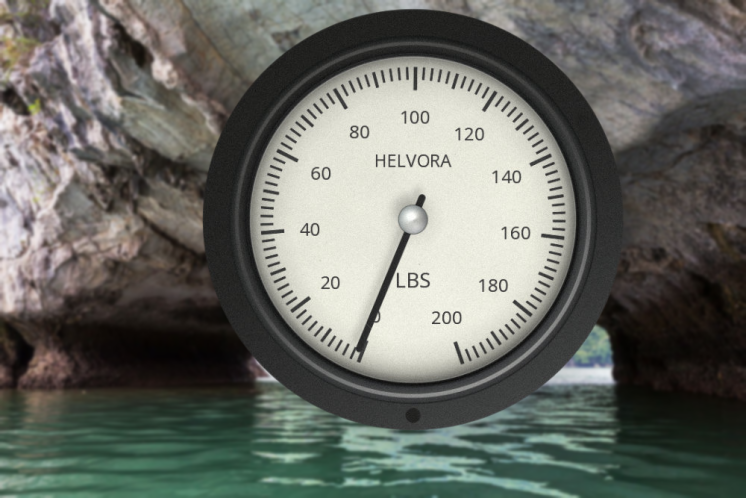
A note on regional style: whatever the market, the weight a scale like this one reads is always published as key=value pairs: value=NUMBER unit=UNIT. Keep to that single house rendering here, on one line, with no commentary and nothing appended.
value=1 unit=lb
